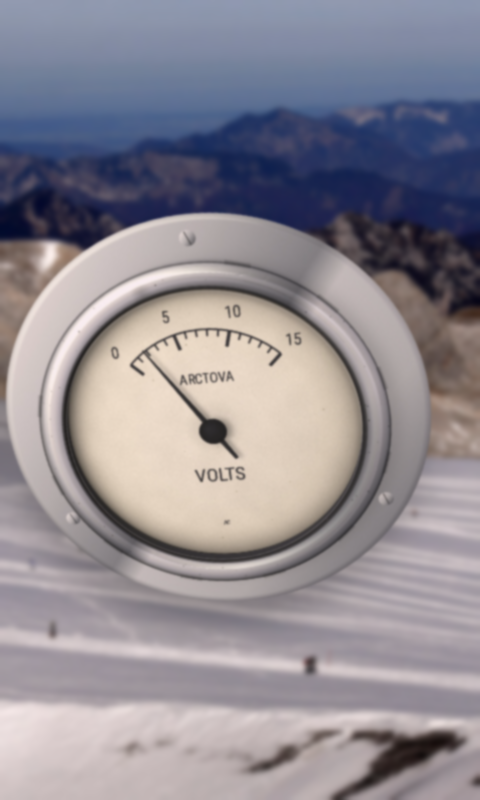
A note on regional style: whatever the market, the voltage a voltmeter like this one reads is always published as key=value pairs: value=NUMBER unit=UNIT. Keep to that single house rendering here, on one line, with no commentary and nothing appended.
value=2 unit=V
